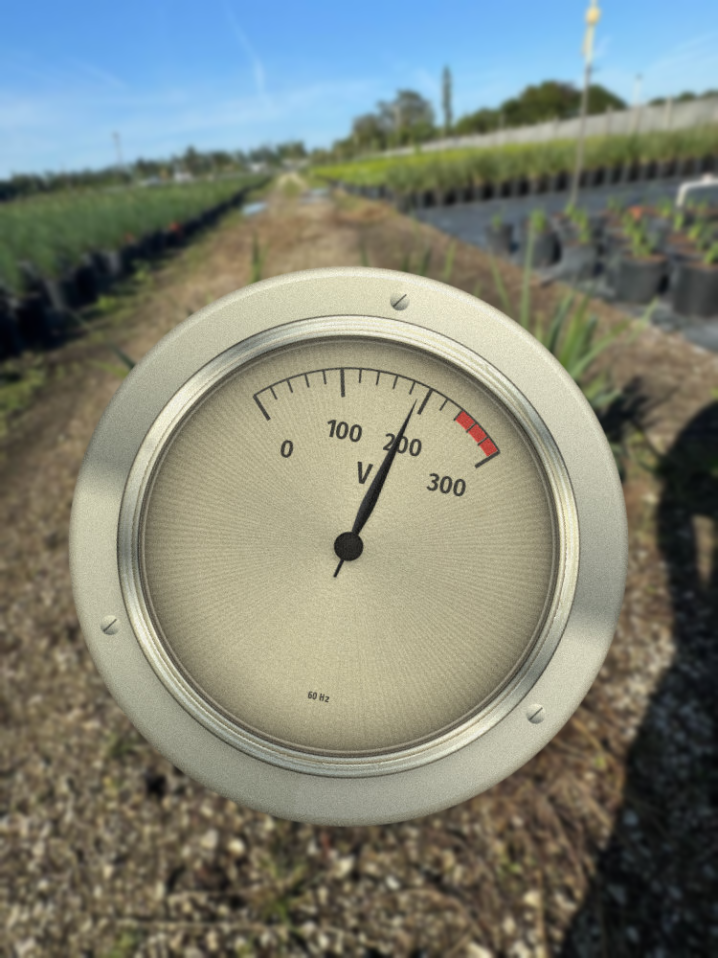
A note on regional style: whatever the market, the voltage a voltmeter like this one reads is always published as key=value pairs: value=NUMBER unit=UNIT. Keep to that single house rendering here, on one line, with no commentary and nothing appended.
value=190 unit=V
